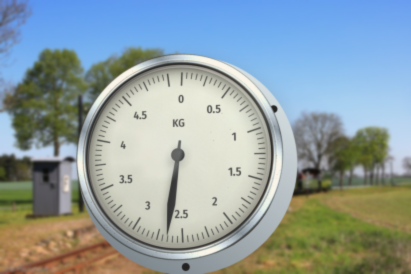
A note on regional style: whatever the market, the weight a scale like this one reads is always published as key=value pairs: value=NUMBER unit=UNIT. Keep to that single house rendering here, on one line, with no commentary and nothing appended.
value=2.65 unit=kg
